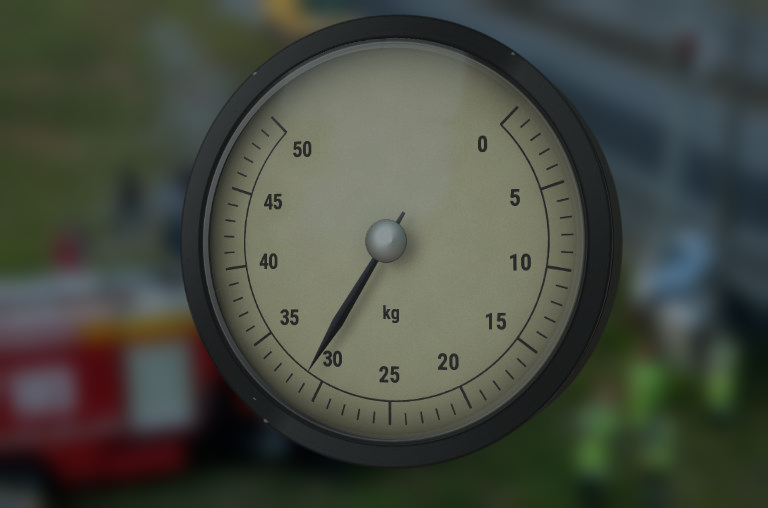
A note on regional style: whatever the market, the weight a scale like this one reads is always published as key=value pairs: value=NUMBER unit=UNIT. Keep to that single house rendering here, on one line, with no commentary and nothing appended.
value=31 unit=kg
